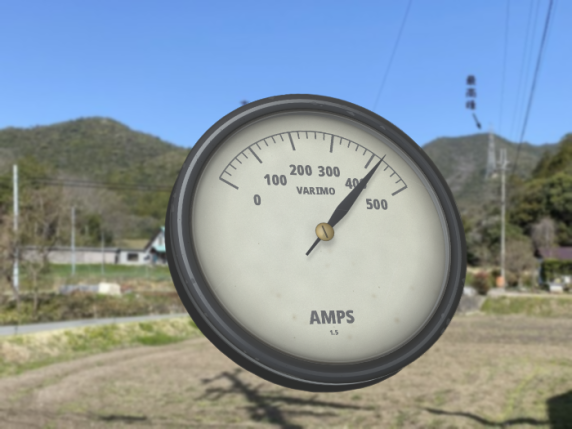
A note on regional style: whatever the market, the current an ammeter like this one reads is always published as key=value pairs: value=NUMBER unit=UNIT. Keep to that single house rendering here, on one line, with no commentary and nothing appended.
value=420 unit=A
